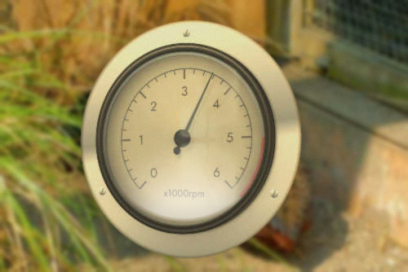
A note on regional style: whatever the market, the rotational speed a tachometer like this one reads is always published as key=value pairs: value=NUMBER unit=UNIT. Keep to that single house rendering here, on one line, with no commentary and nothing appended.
value=3600 unit=rpm
